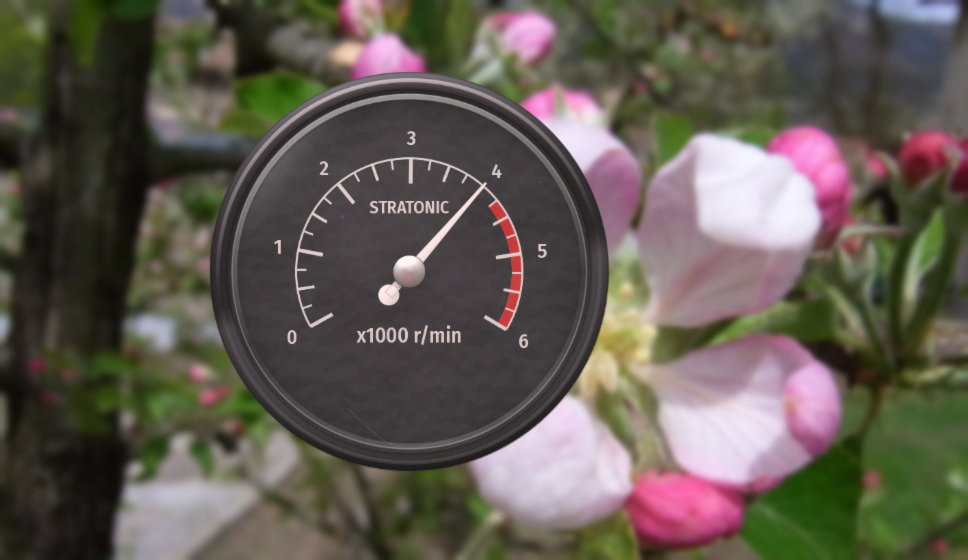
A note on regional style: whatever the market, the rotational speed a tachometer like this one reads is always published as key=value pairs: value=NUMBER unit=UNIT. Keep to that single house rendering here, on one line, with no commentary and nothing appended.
value=4000 unit=rpm
